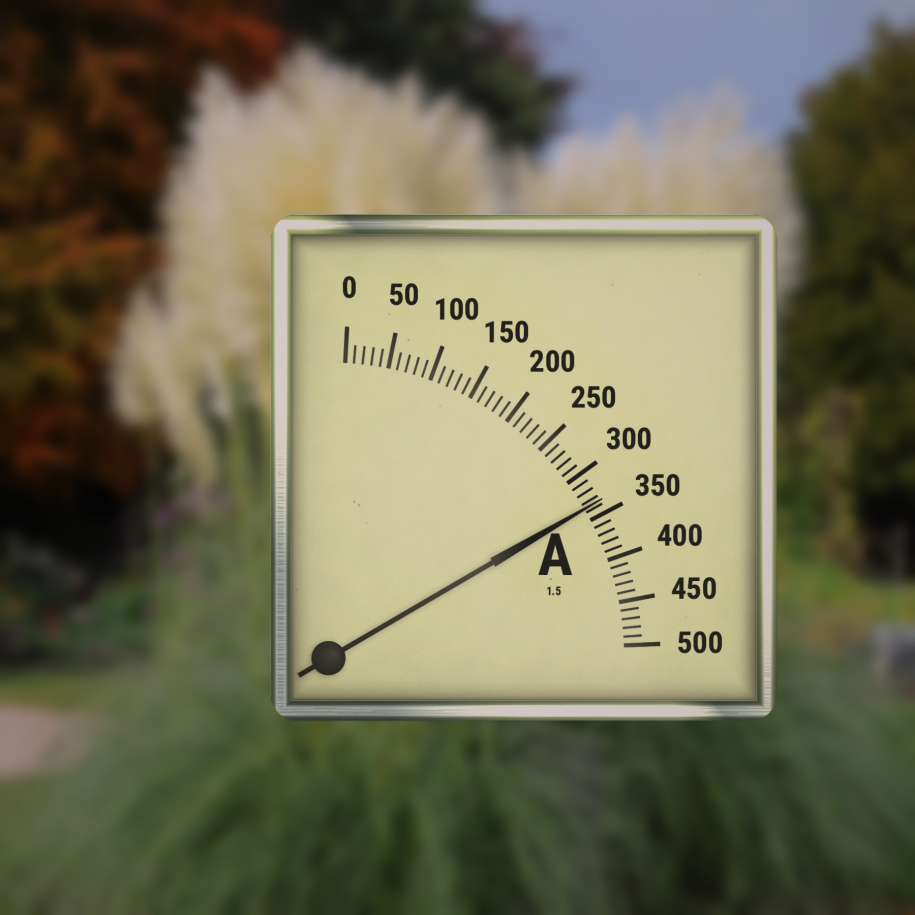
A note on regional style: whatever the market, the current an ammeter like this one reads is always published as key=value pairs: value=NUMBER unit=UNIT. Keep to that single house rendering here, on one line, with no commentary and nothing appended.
value=335 unit=A
